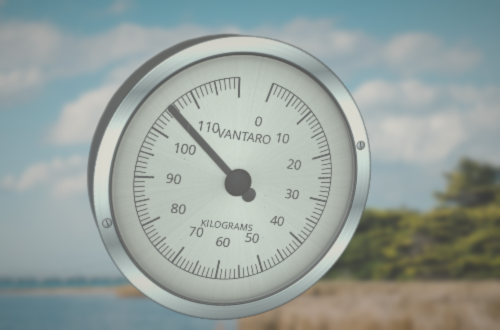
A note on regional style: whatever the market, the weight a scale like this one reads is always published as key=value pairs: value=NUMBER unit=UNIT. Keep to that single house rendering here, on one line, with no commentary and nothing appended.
value=105 unit=kg
